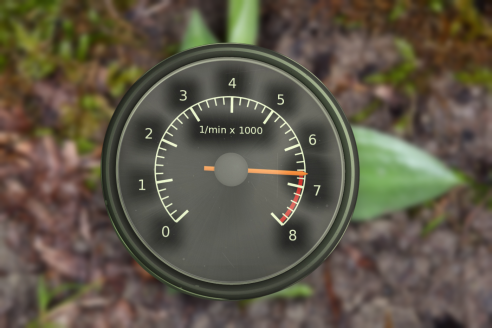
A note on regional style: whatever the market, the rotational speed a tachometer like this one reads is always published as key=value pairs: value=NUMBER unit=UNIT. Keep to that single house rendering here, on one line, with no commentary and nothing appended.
value=6700 unit=rpm
